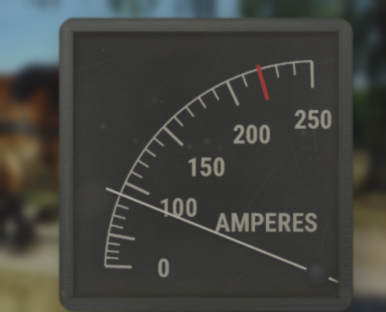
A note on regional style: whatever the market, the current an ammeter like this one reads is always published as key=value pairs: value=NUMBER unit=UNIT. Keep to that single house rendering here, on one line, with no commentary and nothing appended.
value=90 unit=A
